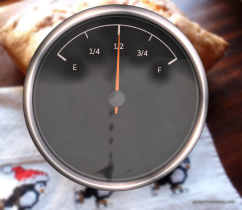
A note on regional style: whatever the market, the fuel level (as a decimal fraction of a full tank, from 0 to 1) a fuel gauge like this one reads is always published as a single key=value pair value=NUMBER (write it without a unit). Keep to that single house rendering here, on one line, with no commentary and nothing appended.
value=0.5
